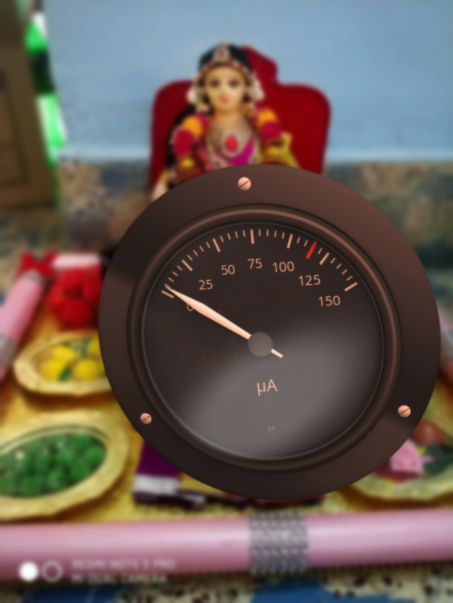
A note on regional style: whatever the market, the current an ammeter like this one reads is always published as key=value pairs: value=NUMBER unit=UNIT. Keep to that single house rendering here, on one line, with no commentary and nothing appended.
value=5 unit=µA
